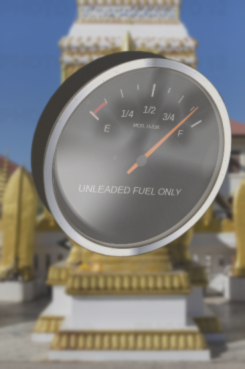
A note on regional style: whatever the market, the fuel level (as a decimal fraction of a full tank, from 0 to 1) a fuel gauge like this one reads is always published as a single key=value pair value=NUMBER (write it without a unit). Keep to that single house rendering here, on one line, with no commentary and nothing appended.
value=0.875
